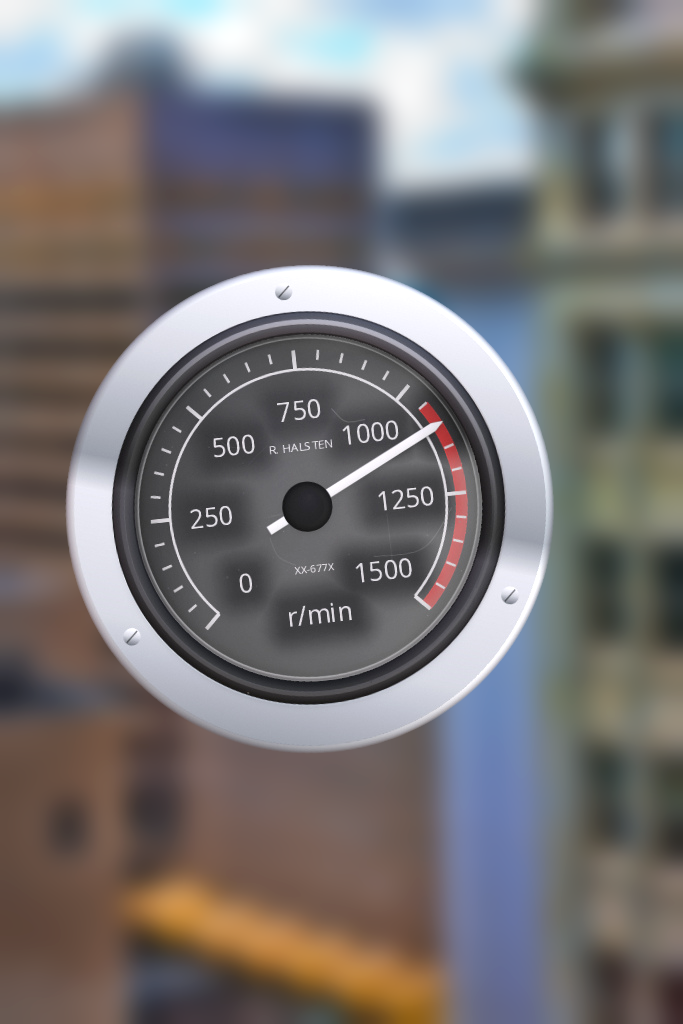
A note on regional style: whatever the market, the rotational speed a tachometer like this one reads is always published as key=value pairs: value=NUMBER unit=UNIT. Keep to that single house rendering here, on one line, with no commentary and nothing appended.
value=1100 unit=rpm
